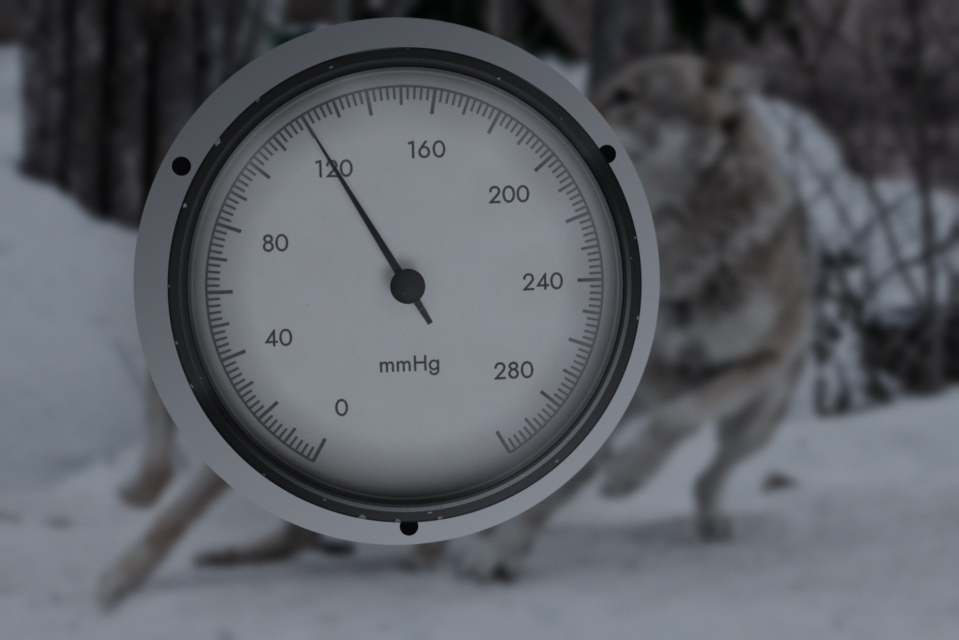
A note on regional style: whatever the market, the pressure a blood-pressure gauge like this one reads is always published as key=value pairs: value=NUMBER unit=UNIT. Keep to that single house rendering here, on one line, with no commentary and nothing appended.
value=120 unit=mmHg
